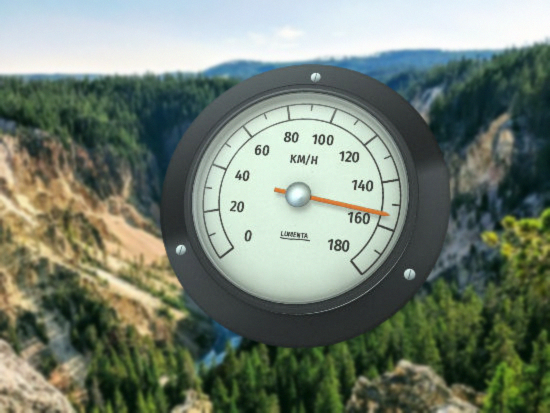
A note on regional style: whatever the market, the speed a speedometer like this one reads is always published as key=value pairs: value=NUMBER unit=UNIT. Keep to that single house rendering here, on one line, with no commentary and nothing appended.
value=155 unit=km/h
